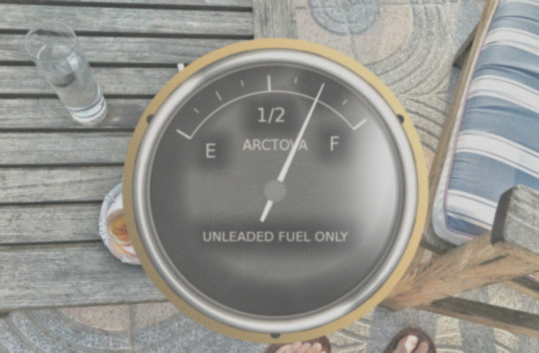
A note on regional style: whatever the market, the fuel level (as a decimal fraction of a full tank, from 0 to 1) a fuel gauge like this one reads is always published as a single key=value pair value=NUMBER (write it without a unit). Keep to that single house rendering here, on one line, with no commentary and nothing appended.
value=0.75
